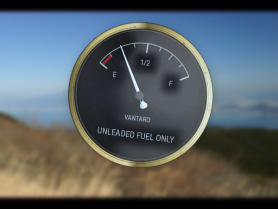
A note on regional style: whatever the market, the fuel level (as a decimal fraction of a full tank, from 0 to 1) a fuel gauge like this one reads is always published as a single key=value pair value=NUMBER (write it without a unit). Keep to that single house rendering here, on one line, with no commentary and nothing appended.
value=0.25
